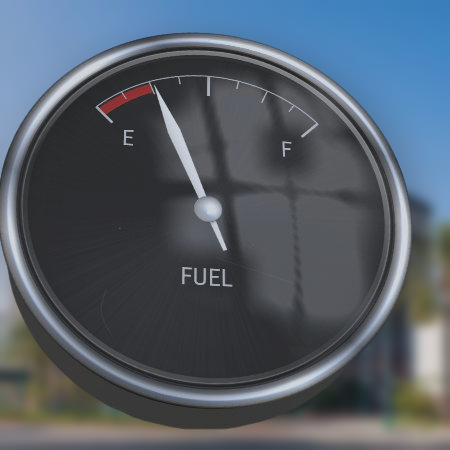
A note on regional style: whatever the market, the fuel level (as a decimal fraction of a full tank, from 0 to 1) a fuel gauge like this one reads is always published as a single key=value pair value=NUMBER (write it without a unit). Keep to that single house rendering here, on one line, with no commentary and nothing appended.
value=0.25
